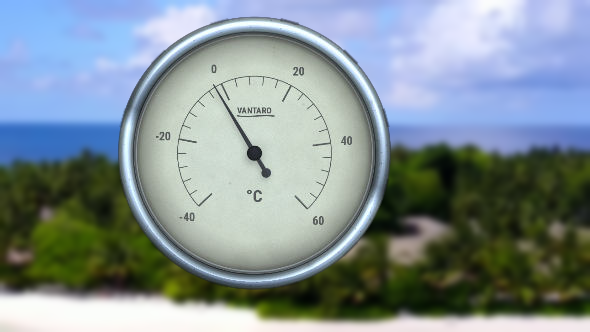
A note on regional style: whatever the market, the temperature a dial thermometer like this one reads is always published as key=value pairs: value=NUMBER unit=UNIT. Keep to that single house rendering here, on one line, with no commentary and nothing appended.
value=-2 unit=°C
